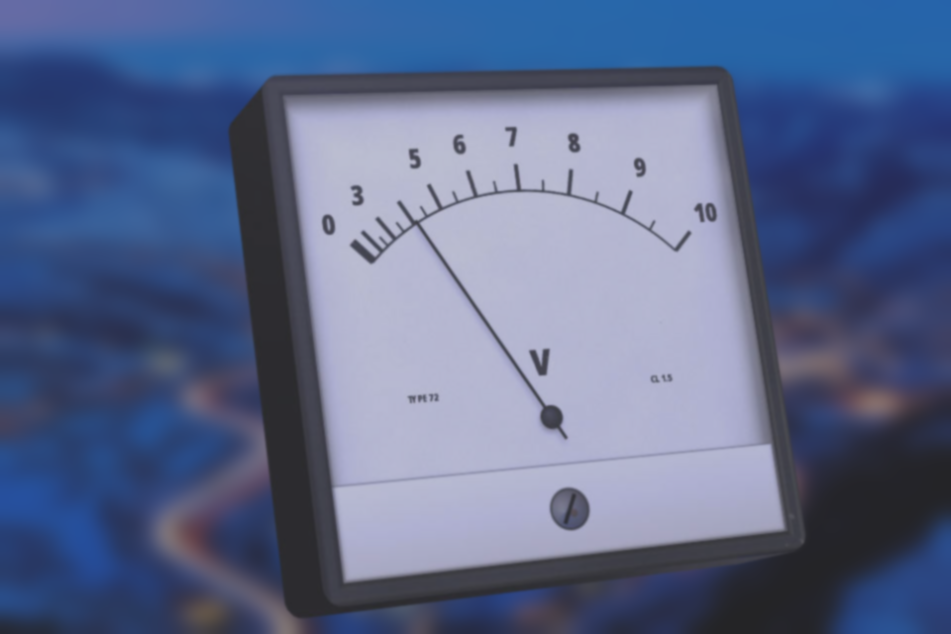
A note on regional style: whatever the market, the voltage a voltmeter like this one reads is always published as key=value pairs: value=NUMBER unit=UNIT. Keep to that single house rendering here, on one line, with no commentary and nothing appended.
value=4 unit=V
